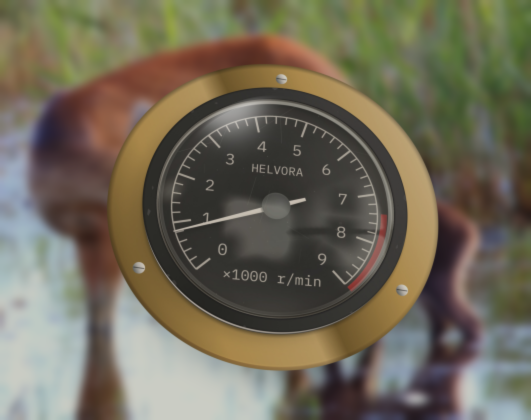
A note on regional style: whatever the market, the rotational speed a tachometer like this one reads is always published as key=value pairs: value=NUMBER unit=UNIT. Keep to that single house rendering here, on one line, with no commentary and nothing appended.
value=800 unit=rpm
